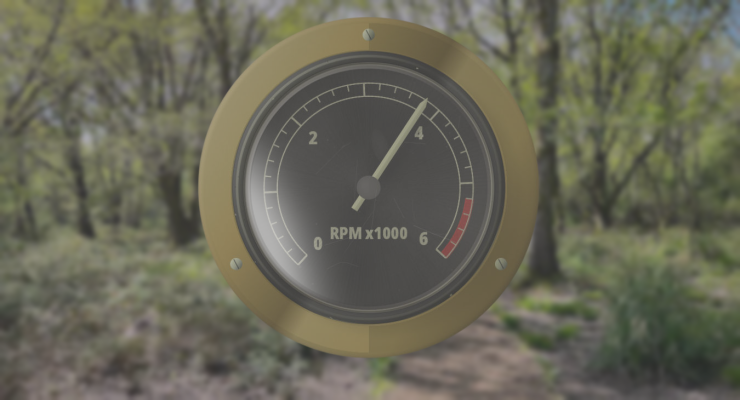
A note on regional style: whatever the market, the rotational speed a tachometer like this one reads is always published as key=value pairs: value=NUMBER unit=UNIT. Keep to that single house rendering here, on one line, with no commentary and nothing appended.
value=3800 unit=rpm
